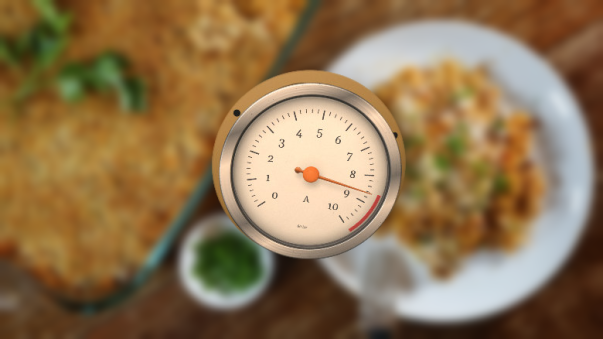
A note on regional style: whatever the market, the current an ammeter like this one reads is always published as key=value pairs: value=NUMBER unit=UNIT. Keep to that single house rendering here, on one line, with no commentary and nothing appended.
value=8.6 unit=A
